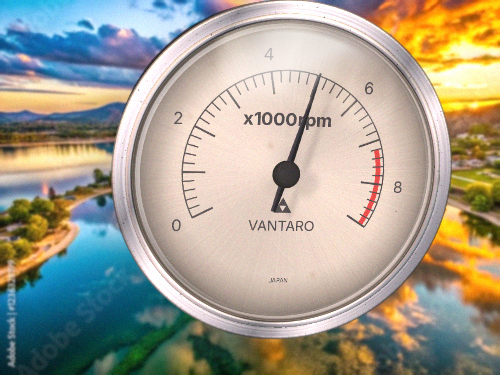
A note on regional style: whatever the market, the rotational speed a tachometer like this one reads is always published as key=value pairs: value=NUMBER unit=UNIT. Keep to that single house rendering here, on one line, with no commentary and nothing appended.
value=5000 unit=rpm
